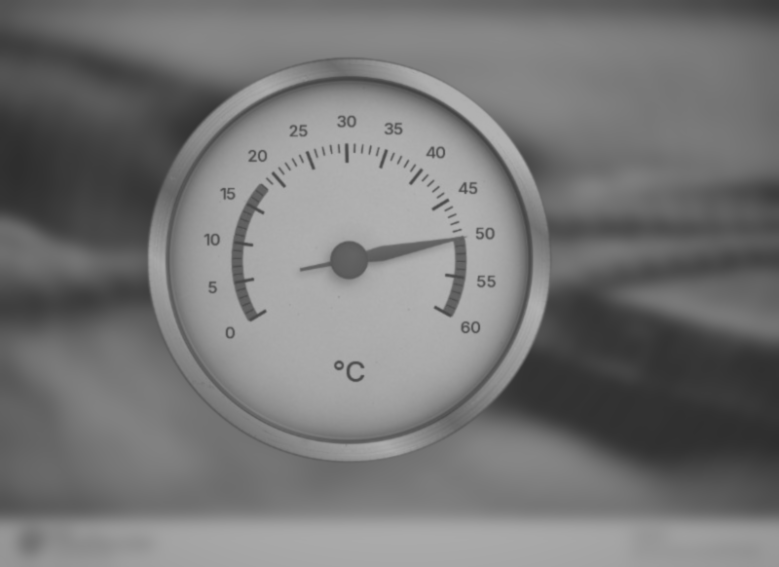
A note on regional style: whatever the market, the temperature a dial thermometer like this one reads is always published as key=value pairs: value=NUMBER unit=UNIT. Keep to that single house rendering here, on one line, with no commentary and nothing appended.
value=50 unit=°C
